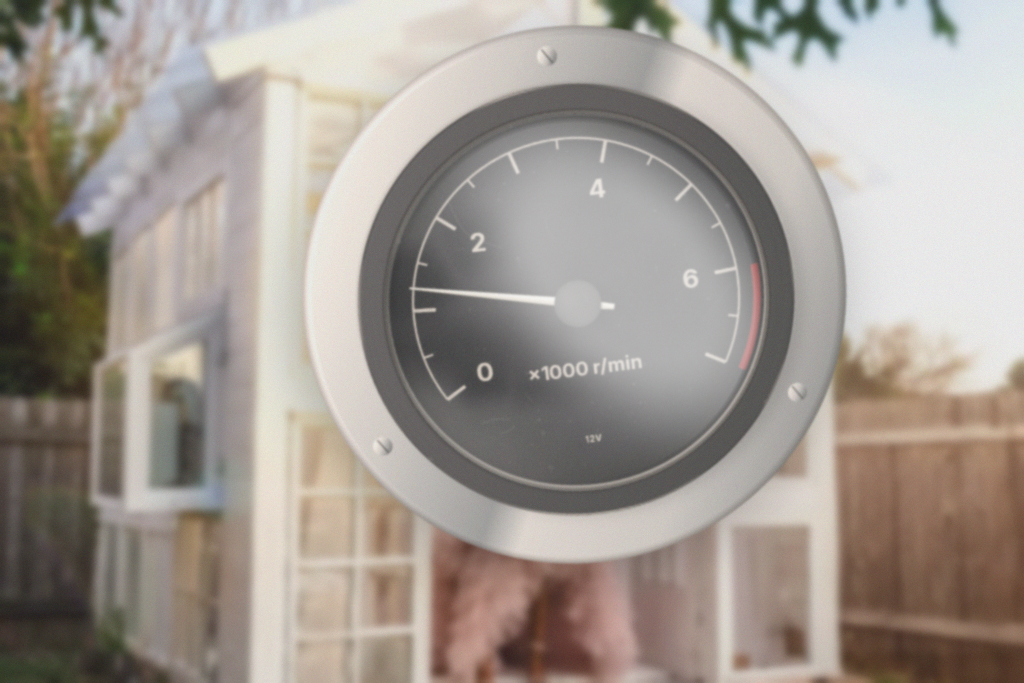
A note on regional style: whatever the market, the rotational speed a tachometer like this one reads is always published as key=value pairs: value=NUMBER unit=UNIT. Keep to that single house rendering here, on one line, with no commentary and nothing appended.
value=1250 unit=rpm
